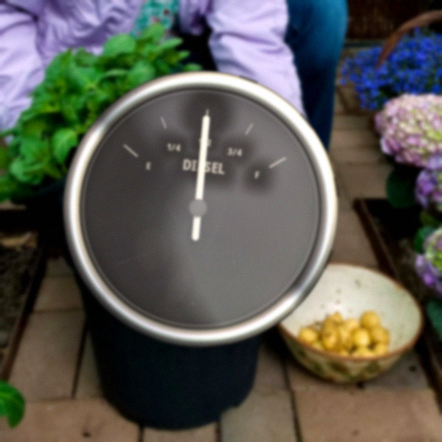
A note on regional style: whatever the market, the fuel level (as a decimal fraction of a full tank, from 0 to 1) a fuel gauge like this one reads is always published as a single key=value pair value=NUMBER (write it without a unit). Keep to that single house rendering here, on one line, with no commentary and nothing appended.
value=0.5
